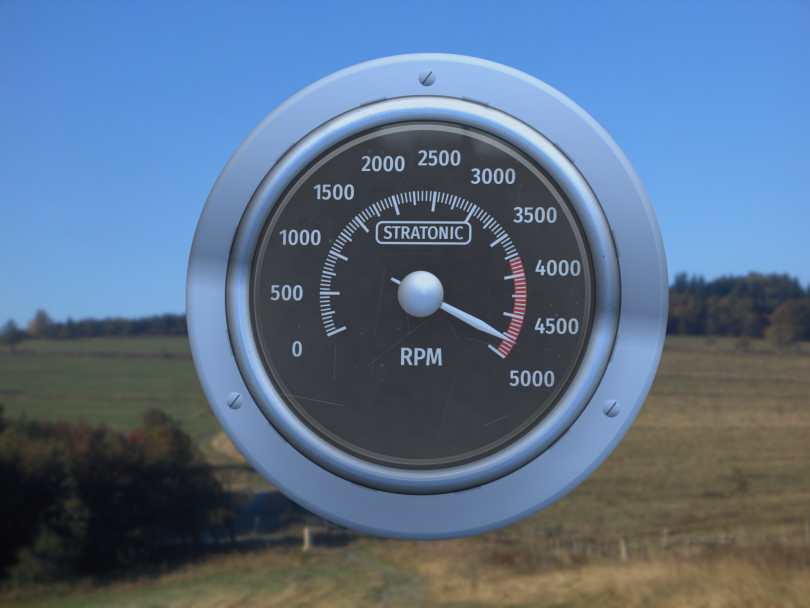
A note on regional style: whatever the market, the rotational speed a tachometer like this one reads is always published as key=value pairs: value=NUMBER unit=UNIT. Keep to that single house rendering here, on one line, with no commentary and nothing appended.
value=4800 unit=rpm
